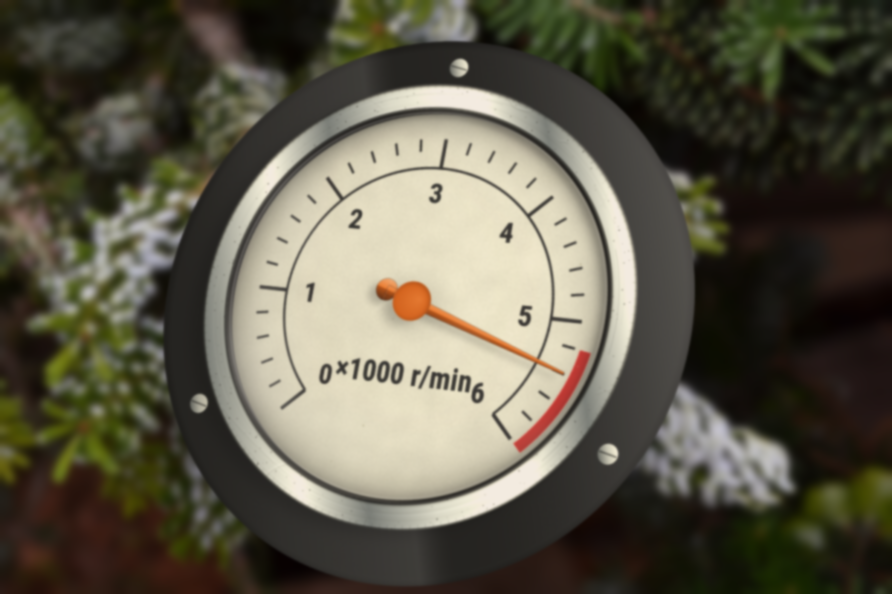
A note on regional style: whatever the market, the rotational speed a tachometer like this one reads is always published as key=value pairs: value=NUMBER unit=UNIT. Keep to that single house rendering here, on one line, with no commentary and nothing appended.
value=5400 unit=rpm
